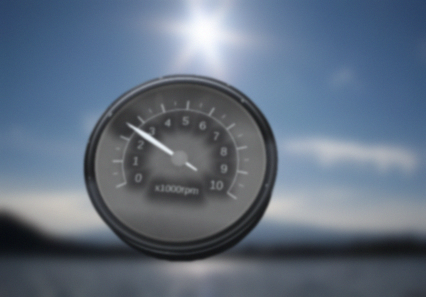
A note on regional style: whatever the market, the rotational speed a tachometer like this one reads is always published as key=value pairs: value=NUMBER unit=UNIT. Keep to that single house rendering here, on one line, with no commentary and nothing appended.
value=2500 unit=rpm
